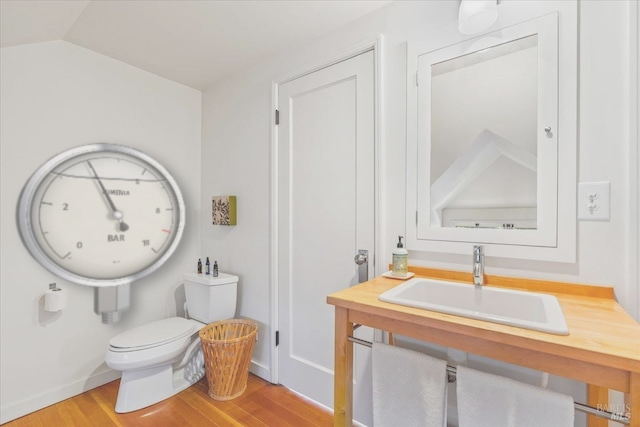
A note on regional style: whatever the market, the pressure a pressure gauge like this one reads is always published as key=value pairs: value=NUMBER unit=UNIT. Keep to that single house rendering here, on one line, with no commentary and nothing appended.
value=4 unit=bar
